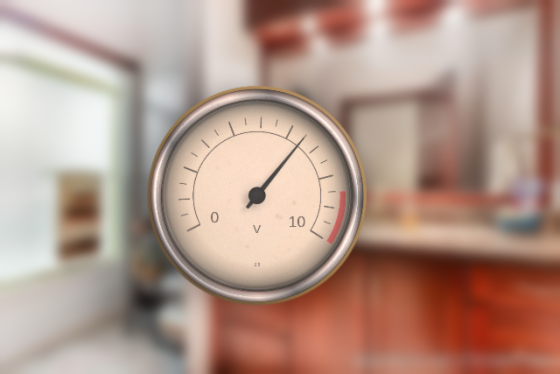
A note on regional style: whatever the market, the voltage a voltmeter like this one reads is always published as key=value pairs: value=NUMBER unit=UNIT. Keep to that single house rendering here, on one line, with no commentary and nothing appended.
value=6.5 unit=V
